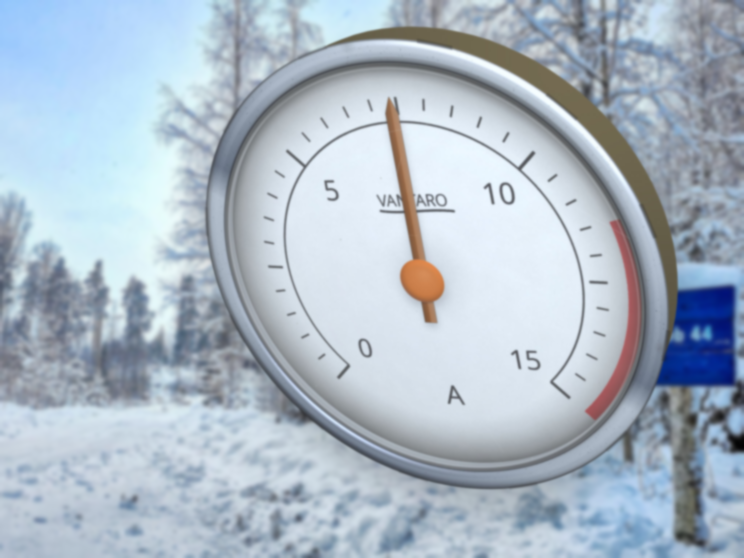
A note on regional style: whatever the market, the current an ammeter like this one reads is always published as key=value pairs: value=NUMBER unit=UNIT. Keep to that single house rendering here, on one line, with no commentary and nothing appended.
value=7.5 unit=A
